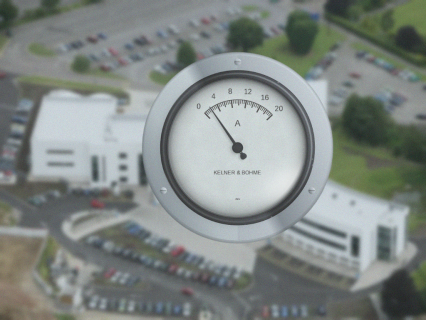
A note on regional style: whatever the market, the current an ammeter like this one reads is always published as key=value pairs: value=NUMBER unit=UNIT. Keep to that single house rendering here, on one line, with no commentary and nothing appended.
value=2 unit=A
